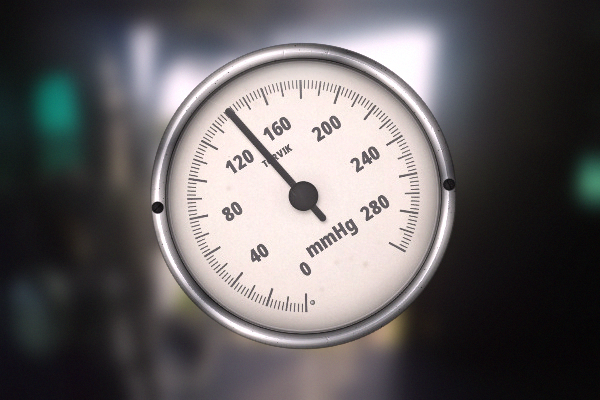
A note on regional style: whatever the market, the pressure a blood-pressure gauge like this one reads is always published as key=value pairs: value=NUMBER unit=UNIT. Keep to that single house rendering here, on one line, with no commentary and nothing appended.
value=140 unit=mmHg
